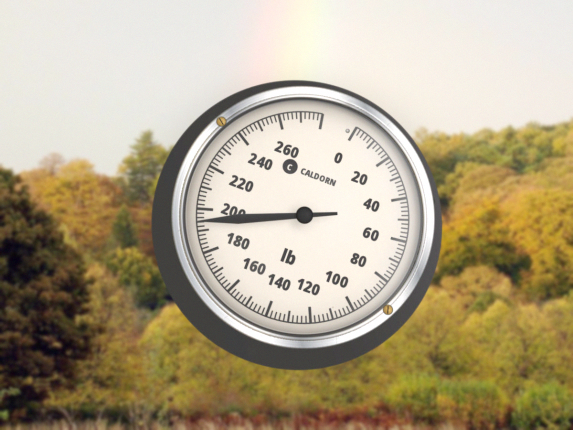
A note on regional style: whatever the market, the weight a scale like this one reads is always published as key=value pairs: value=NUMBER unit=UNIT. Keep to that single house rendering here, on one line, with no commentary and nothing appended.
value=194 unit=lb
